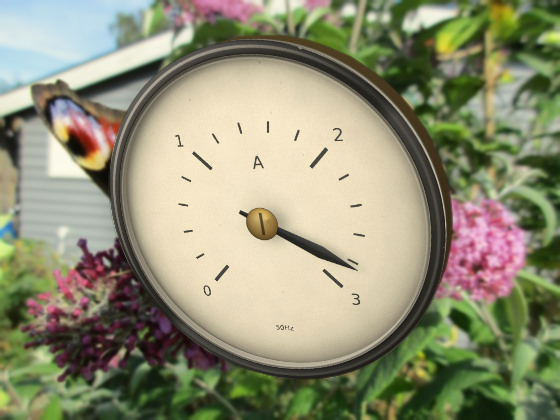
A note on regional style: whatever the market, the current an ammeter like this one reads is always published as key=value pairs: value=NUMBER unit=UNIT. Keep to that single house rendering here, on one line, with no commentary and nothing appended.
value=2.8 unit=A
